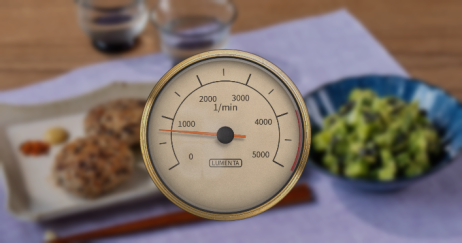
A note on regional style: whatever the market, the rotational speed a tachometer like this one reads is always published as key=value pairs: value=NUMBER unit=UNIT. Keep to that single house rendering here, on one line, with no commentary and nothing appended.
value=750 unit=rpm
